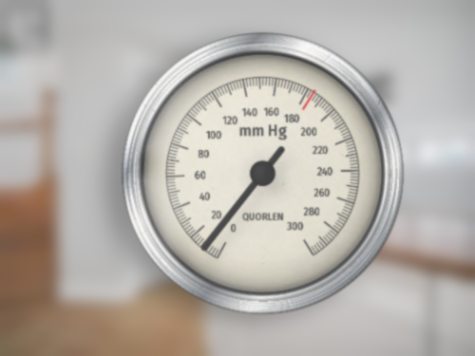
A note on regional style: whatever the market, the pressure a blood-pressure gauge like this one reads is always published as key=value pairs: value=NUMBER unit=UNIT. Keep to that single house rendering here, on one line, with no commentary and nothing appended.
value=10 unit=mmHg
